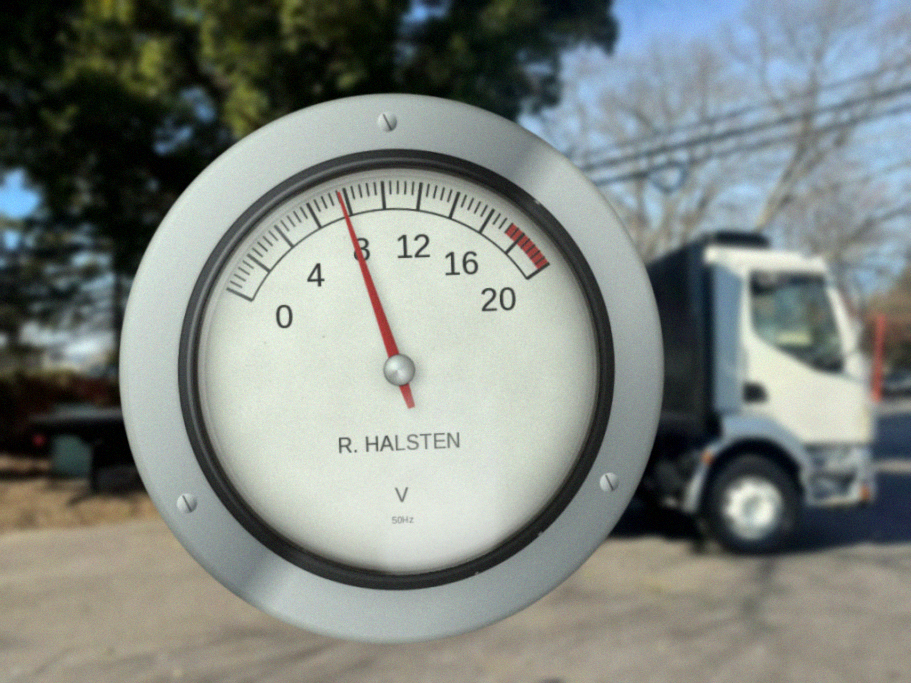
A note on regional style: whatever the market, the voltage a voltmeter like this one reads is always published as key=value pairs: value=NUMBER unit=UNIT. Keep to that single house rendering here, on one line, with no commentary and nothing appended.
value=7.6 unit=V
